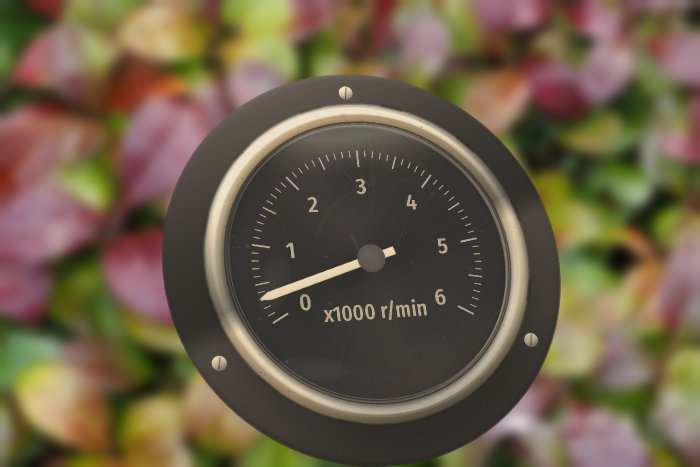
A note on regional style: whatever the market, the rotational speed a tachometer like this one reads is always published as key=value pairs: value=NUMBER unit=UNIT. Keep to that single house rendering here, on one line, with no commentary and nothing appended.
value=300 unit=rpm
